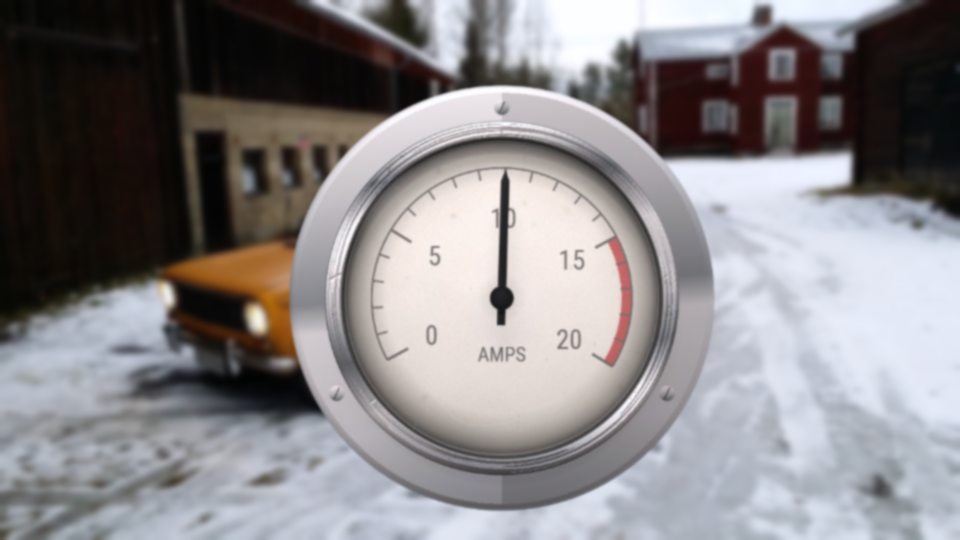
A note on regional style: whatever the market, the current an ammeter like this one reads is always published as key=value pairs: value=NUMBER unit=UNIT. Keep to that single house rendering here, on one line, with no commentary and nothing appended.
value=10 unit=A
